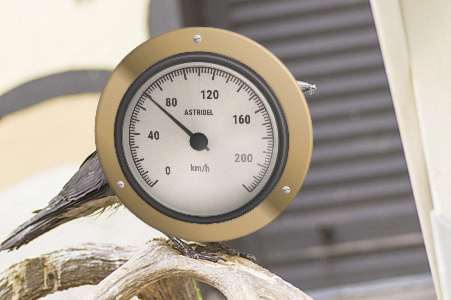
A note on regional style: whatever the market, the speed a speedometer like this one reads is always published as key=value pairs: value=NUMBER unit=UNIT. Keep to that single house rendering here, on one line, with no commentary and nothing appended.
value=70 unit=km/h
